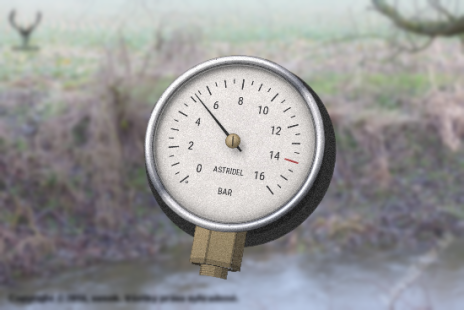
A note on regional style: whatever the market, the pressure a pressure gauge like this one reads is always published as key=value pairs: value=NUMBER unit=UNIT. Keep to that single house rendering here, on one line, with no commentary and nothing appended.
value=5.25 unit=bar
